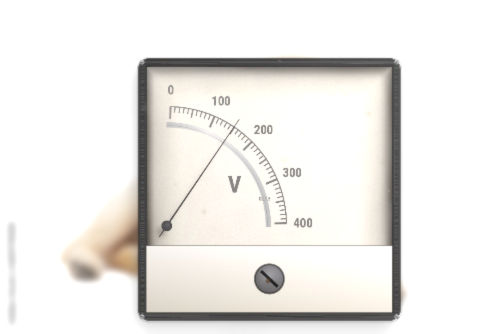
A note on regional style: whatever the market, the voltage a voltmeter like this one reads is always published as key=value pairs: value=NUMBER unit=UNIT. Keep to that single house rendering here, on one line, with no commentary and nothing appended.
value=150 unit=V
